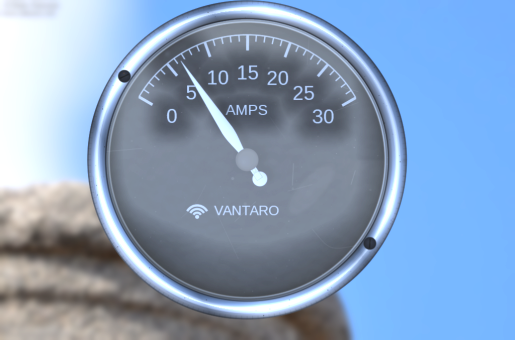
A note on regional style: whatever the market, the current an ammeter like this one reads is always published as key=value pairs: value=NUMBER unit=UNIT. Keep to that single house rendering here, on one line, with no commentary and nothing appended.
value=6.5 unit=A
